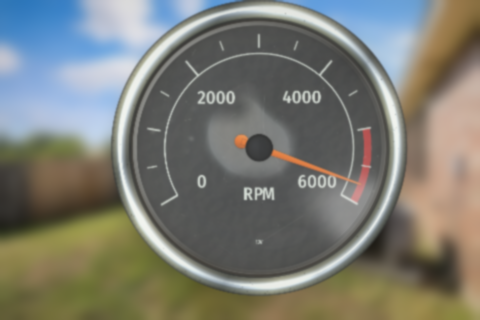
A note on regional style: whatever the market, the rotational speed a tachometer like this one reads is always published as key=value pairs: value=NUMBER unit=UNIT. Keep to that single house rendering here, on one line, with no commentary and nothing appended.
value=5750 unit=rpm
